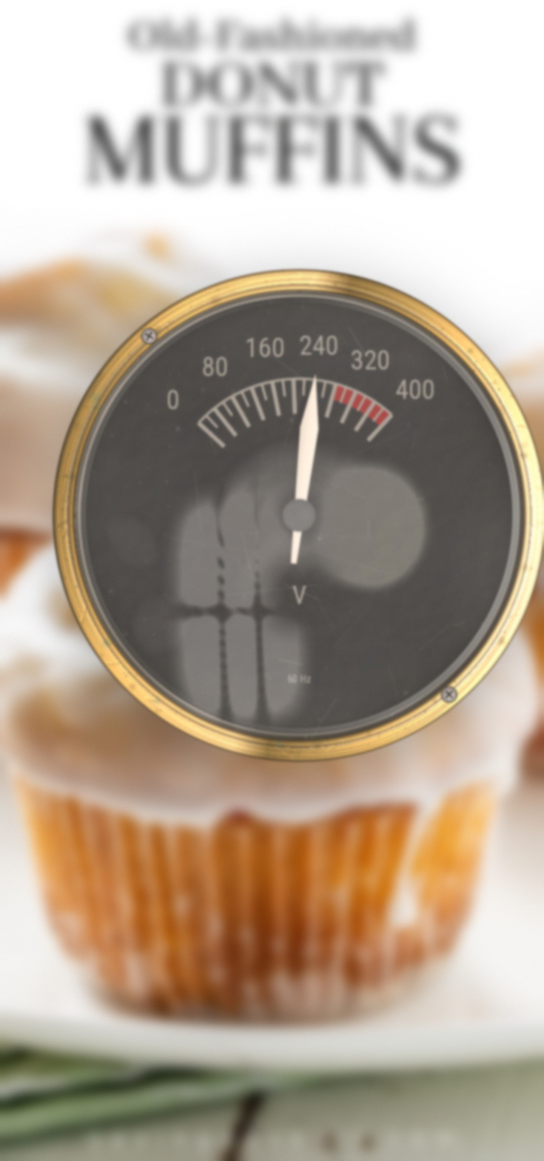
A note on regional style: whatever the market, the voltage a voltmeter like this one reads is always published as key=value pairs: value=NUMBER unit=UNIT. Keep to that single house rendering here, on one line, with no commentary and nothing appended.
value=240 unit=V
